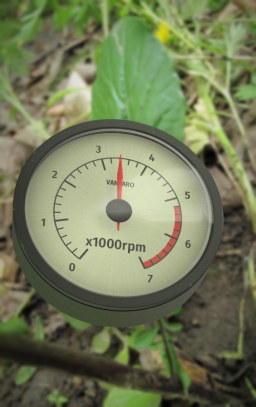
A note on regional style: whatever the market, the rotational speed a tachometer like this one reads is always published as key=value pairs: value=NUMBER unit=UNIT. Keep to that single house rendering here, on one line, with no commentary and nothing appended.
value=3400 unit=rpm
